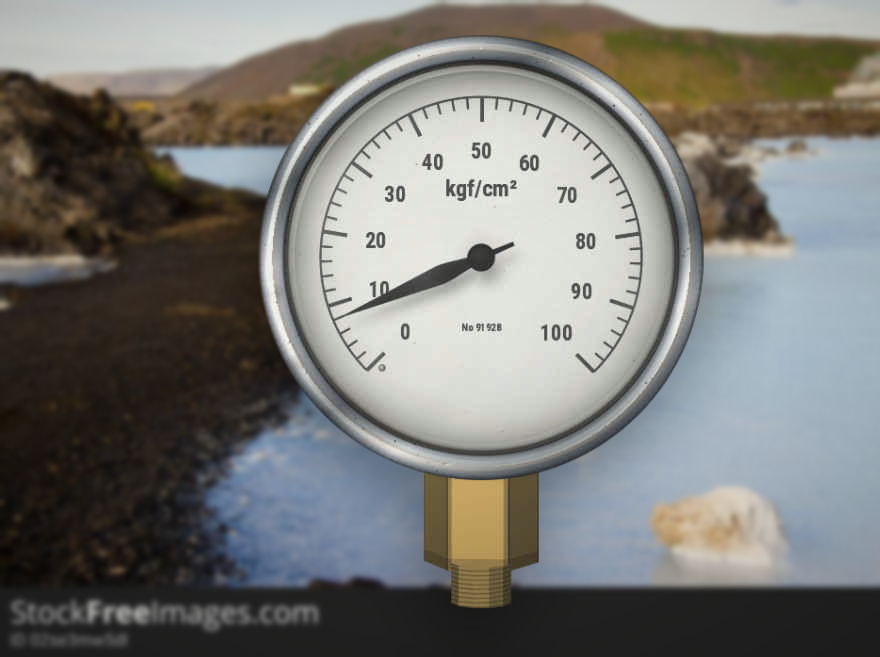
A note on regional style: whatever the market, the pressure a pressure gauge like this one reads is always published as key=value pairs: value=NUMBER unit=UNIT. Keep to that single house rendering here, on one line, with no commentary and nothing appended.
value=8 unit=kg/cm²
